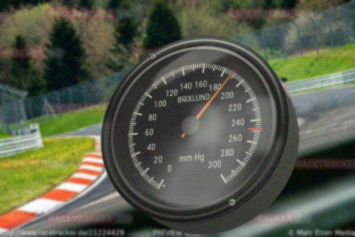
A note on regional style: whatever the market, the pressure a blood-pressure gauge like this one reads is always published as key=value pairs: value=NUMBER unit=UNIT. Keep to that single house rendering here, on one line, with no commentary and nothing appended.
value=190 unit=mmHg
